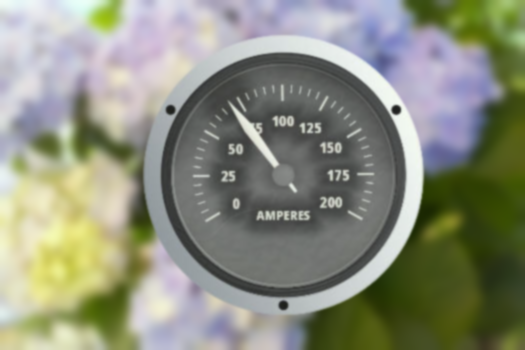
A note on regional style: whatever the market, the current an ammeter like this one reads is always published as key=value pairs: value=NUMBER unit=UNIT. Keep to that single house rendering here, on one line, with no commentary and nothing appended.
value=70 unit=A
